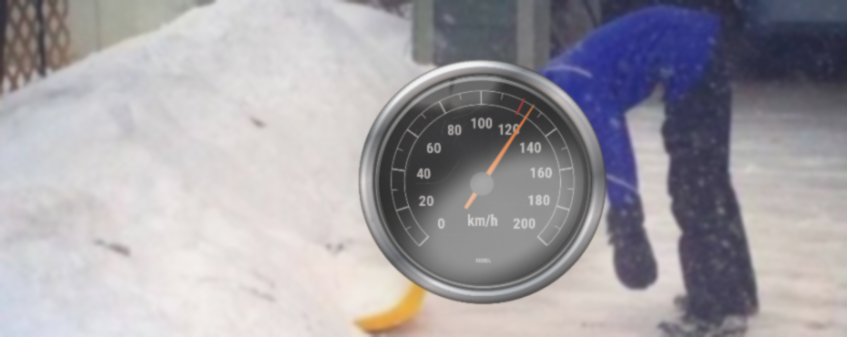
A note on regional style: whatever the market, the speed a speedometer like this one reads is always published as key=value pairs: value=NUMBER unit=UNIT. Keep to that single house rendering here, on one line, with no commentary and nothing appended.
value=125 unit=km/h
